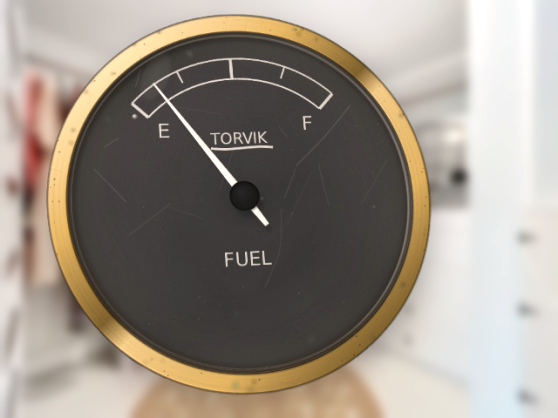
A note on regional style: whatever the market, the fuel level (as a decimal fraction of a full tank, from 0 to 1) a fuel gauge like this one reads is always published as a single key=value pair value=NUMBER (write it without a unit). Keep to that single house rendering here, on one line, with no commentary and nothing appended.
value=0.125
